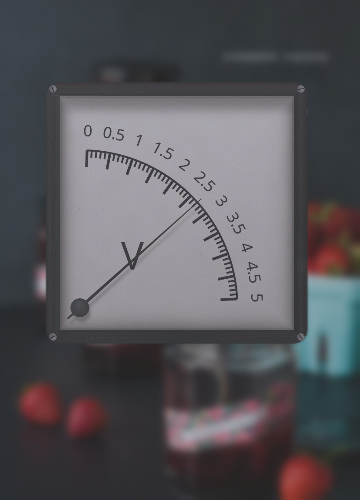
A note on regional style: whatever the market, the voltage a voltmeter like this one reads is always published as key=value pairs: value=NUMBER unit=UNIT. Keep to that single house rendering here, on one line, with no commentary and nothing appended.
value=2.7 unit=V
